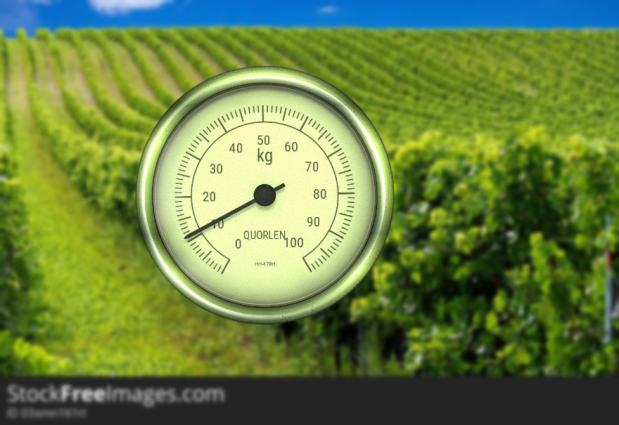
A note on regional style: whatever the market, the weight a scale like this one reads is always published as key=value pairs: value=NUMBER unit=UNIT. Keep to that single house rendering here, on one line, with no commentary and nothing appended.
value=11 unit=kg
